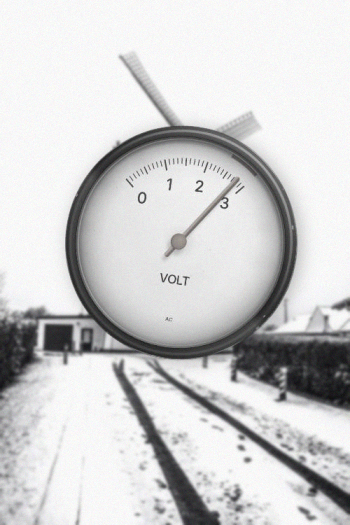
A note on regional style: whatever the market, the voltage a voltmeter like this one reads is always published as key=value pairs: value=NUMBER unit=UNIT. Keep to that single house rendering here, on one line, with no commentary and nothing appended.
value=2.8 unit=V
